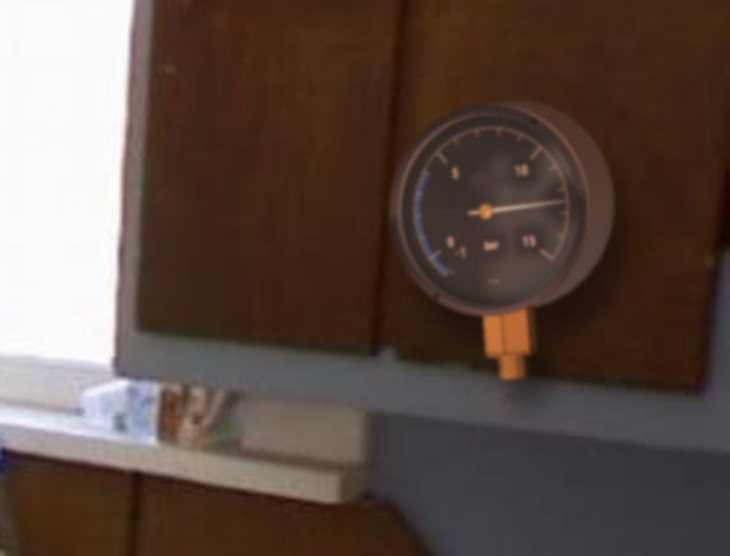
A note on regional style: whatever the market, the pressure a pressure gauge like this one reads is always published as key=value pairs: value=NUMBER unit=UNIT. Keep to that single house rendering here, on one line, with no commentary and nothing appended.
value=12.5 unit=bar
